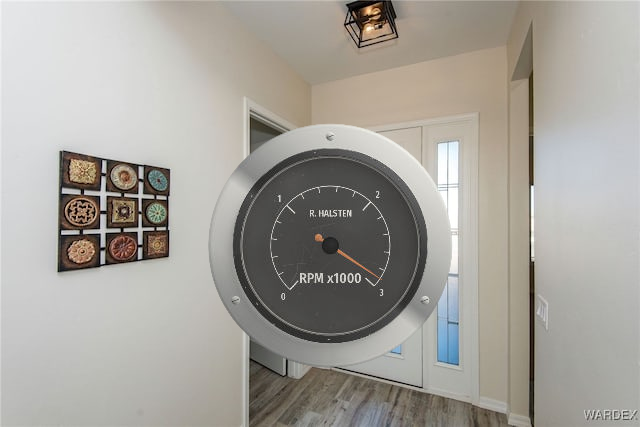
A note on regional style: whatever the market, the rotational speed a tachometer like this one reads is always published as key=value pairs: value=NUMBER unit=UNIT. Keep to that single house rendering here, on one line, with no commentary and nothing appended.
value=2900 unit=rpm
